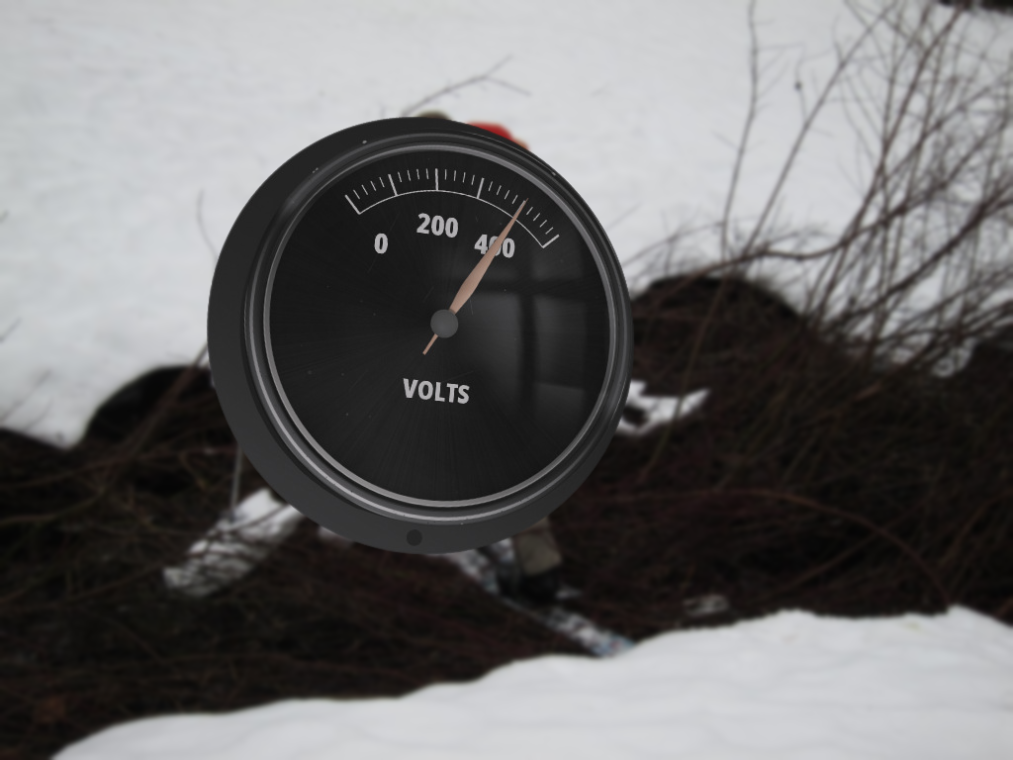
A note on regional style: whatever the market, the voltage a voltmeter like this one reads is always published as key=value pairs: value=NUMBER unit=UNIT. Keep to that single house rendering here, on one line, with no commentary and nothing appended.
value=400 unit=V
